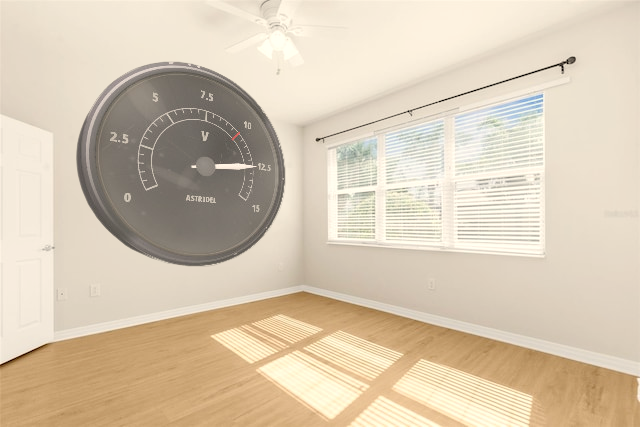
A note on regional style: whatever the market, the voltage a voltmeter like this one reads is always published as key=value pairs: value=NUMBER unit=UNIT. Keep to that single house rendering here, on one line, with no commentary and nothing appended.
value=12.5 unit=V
